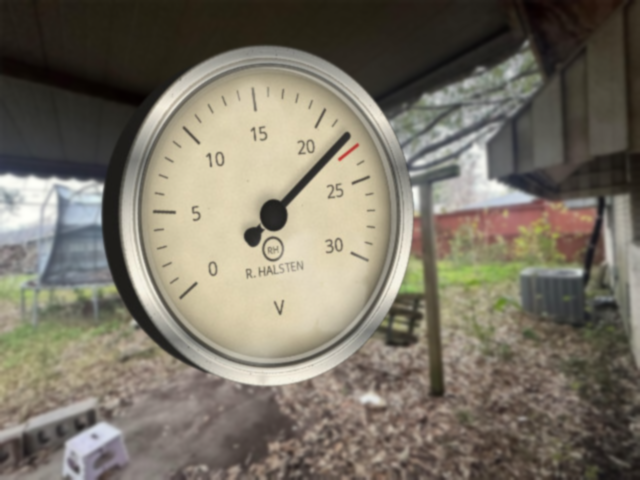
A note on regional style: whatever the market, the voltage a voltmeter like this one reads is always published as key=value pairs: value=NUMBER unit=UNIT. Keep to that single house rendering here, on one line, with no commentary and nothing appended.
value=22 unit=V
